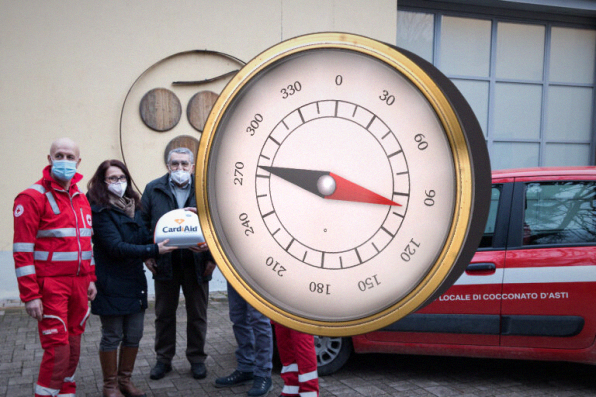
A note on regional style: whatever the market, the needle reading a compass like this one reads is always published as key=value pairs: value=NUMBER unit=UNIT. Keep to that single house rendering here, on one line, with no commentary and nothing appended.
value=97.5 unit=°
